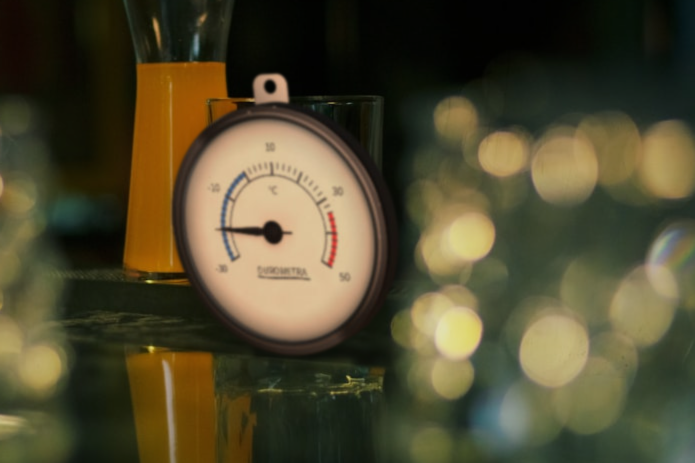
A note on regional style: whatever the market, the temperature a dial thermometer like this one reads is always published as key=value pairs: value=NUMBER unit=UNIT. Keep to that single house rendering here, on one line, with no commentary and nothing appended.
value=-20 unit=°C
